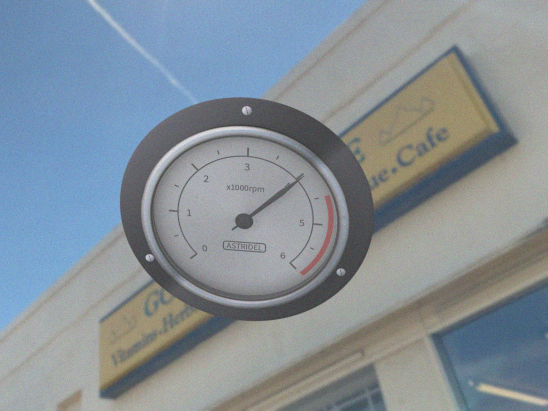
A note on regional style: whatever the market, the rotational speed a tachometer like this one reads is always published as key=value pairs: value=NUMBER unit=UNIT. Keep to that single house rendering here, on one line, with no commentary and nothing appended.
value=4000 unit=rpm
